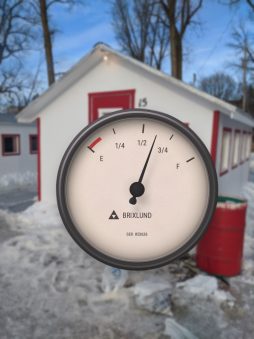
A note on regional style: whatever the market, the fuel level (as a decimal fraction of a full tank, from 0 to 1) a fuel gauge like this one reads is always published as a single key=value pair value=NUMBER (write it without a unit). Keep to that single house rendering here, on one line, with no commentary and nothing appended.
value=0.625
